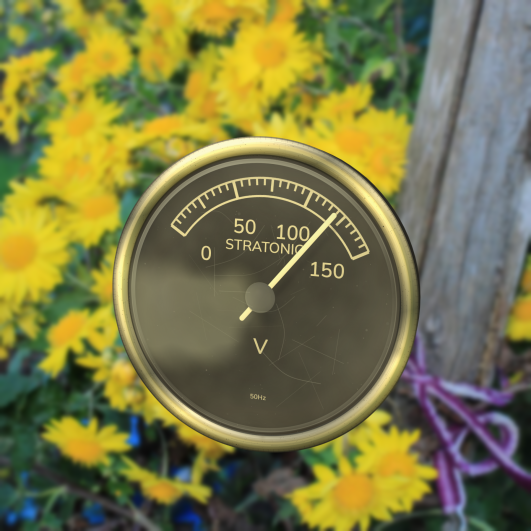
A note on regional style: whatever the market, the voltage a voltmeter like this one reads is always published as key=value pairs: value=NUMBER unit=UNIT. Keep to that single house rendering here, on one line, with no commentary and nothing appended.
value=120 unit=V
